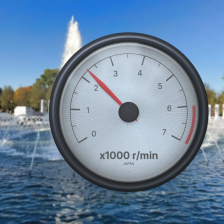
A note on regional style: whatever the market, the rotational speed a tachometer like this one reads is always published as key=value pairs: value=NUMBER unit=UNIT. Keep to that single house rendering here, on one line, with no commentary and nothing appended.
value=2250 unit=rpm
